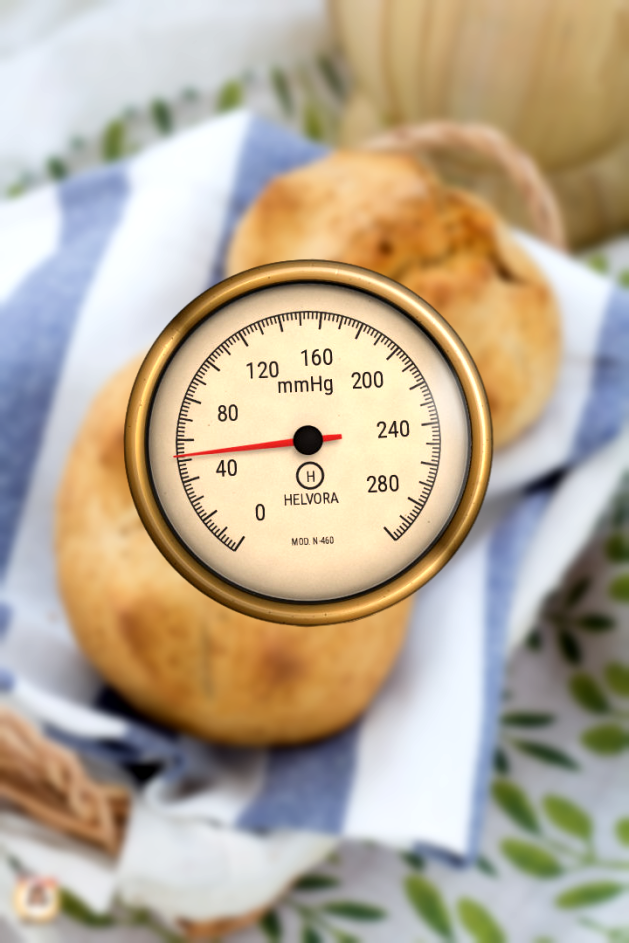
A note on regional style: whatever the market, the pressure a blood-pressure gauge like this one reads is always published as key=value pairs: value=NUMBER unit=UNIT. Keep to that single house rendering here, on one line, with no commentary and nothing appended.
value=52 unit=mmHg
